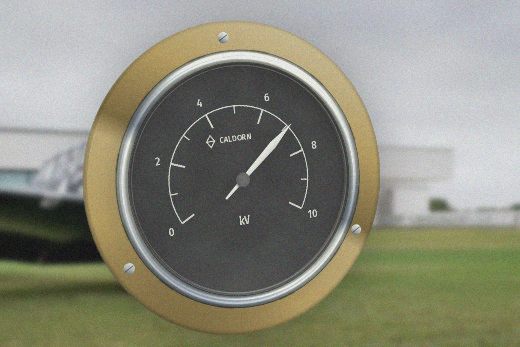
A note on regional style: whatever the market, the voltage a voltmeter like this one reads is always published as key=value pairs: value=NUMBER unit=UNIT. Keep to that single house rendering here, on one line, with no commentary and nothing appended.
value=7 unit=kV
